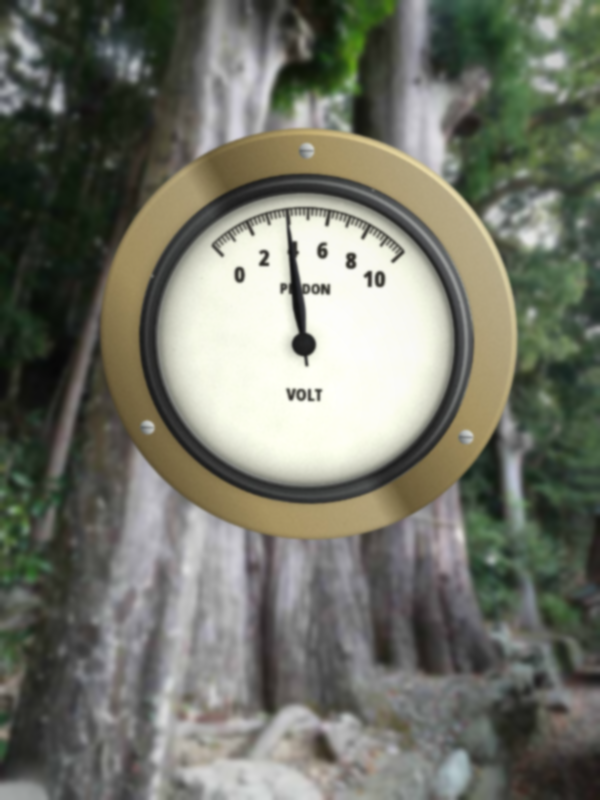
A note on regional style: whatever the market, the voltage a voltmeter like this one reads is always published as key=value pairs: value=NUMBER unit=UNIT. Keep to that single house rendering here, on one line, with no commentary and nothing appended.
value=4 unit=V
